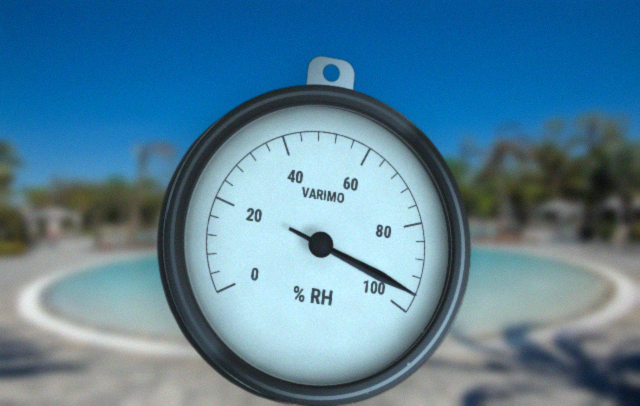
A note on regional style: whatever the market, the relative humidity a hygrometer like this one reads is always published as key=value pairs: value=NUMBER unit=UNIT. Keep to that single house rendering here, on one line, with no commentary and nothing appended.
value=96 unit=%
